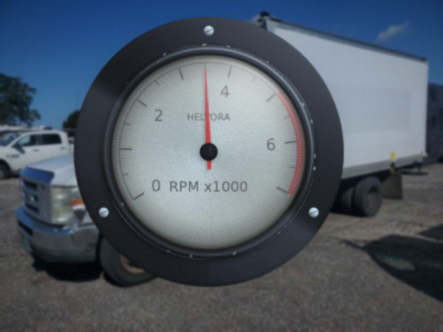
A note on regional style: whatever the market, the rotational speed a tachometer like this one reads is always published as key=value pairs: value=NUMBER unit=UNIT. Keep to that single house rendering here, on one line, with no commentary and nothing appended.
value=3500 unit=rpm
